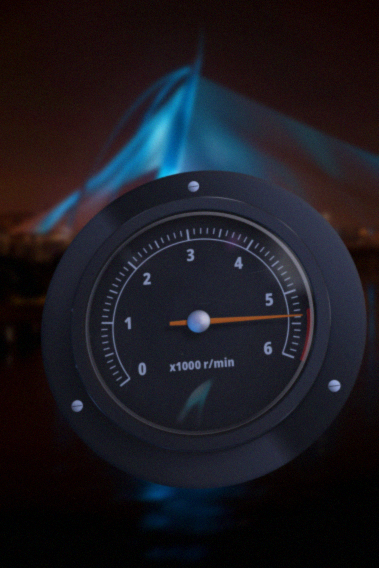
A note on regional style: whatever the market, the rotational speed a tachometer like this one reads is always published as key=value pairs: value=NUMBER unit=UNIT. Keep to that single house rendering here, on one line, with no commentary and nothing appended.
value=5400 unit=rpm
